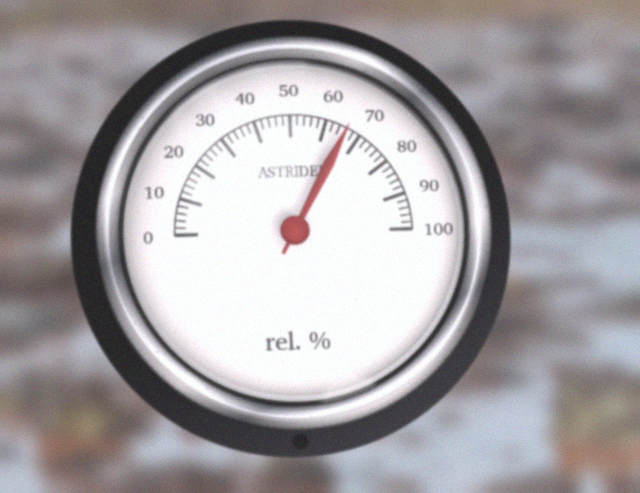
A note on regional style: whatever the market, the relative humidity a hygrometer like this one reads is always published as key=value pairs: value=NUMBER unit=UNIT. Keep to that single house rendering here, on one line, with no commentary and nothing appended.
value=66 unit=%
